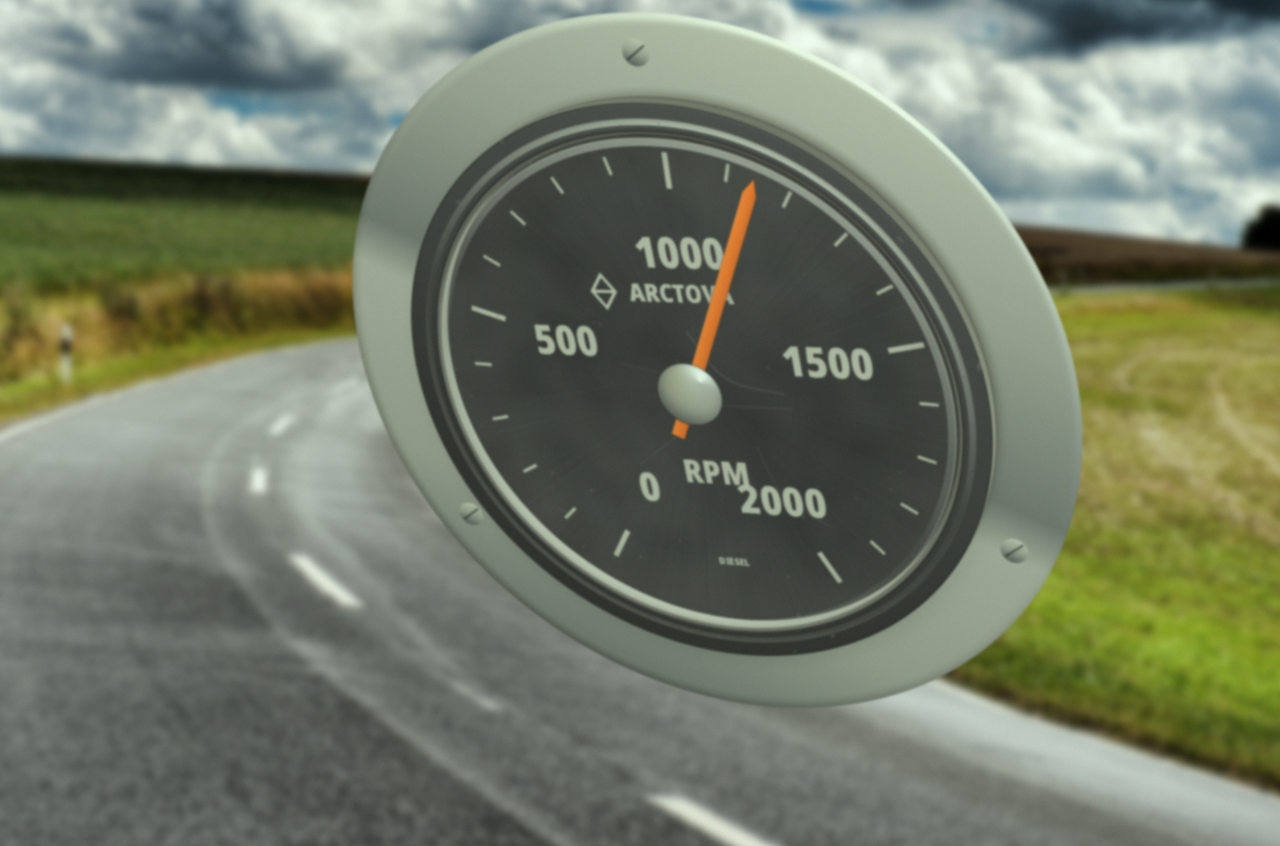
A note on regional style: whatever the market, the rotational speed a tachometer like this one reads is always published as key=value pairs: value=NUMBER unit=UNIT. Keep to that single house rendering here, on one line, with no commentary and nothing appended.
value=1150 unit=rpm
